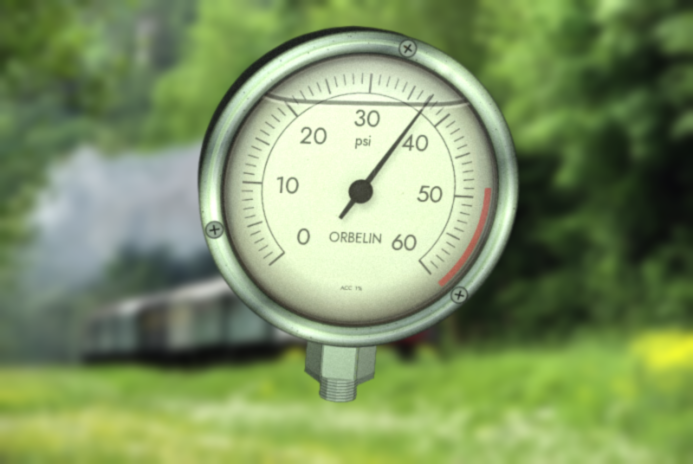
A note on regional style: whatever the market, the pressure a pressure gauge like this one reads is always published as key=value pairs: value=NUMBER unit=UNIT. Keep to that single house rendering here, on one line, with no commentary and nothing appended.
value=37 unit=psi
